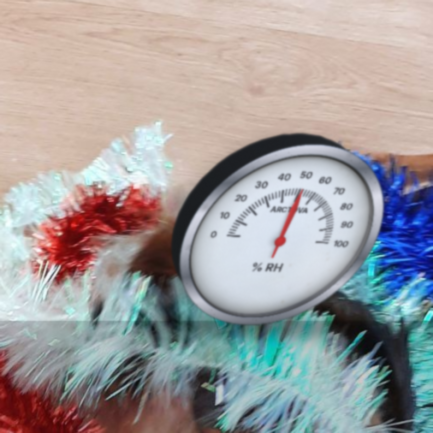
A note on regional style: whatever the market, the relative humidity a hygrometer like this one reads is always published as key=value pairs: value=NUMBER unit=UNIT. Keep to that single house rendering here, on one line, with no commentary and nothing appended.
value=50 unit=%
